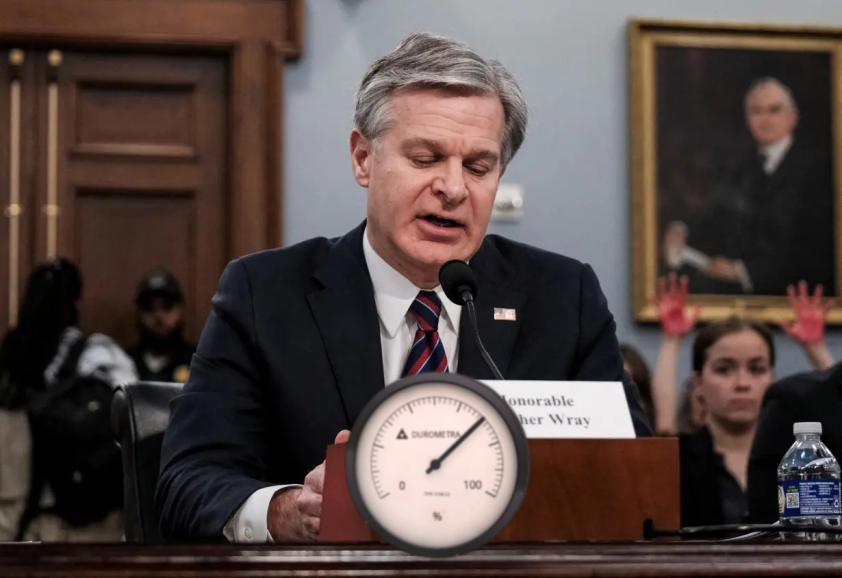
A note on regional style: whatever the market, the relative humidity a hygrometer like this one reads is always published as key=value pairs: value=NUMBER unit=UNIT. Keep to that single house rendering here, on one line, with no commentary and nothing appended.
value=70 unit=%
